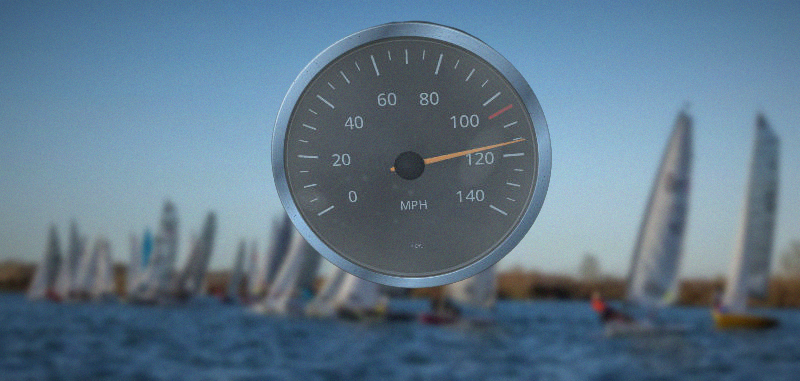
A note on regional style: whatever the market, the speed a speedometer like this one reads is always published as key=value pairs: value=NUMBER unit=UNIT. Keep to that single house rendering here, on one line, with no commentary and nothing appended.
value=115 unit=mph
